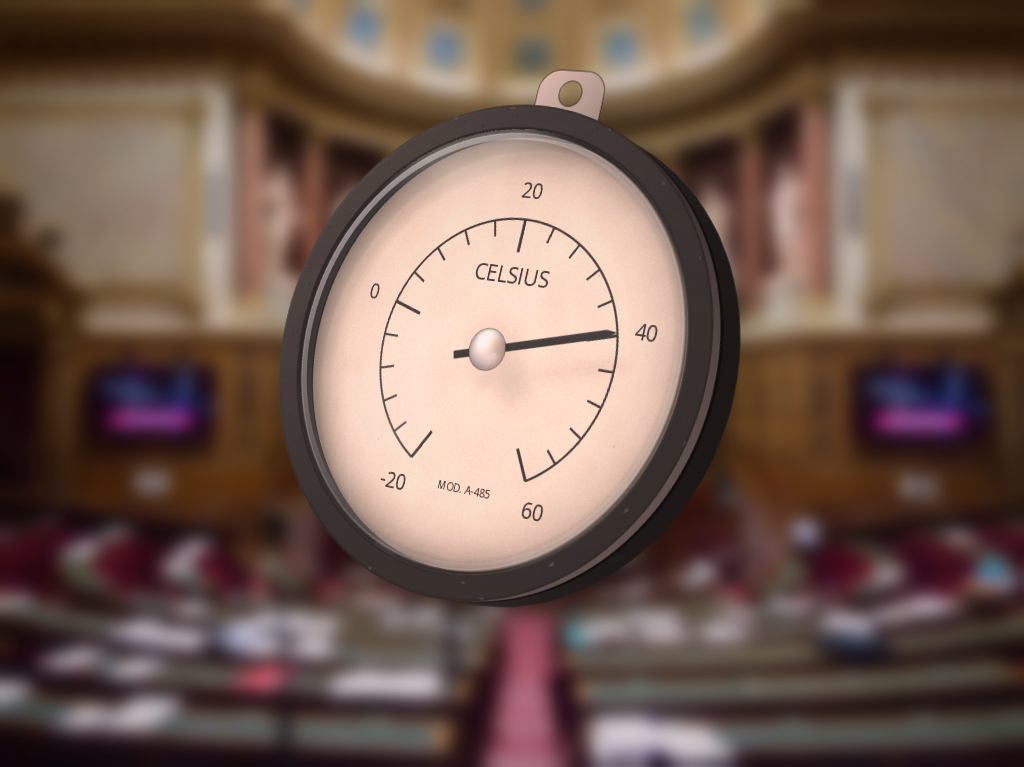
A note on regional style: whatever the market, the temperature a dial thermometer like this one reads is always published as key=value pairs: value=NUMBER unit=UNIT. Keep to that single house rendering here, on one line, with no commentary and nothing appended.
value=40 unit=°C
